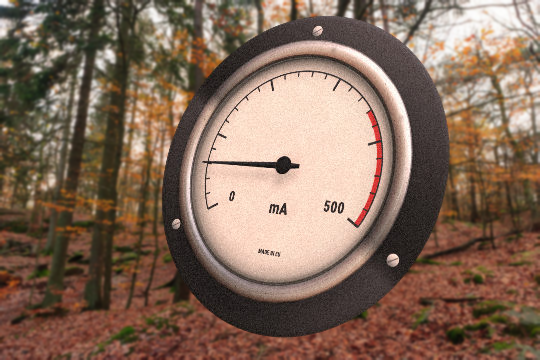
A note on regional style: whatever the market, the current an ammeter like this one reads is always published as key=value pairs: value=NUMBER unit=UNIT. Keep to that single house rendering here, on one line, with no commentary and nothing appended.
value=60 unit=mA
